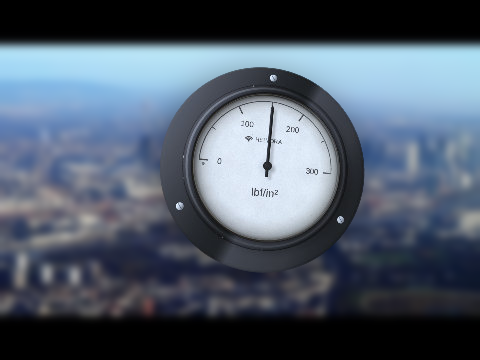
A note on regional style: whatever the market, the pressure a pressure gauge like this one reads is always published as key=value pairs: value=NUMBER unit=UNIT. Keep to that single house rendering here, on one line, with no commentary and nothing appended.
value=150 unit=psi
